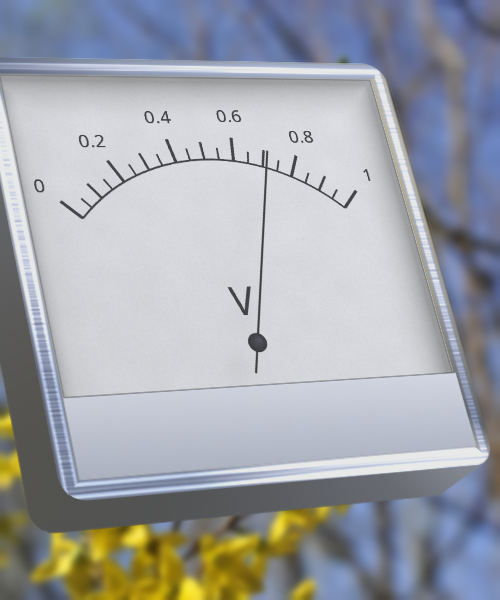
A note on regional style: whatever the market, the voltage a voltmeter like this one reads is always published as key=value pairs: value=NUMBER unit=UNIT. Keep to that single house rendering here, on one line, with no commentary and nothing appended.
value=0.7 unit=V
